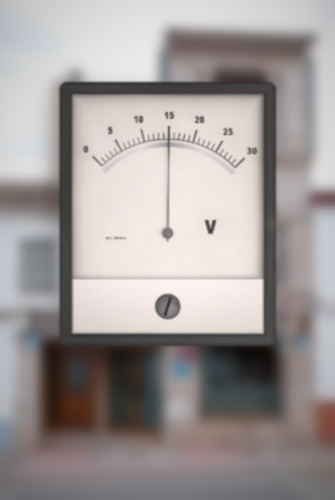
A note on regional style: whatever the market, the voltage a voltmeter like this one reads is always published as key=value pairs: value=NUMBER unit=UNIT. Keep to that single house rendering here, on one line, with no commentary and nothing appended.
value=15 unit=V
